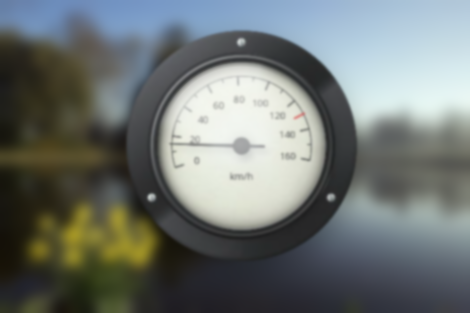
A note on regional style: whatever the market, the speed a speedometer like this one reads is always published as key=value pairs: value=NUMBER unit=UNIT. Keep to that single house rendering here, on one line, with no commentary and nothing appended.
value=15 unit=km/h
